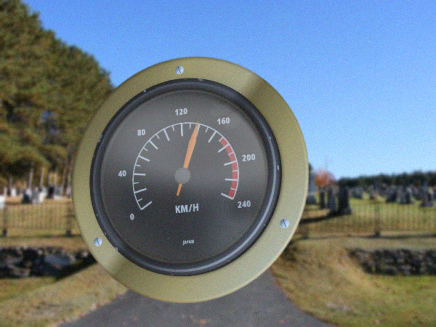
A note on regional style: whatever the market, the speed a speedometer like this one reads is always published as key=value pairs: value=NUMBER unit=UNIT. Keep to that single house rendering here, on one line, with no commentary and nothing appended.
value=140 unit=km/h
